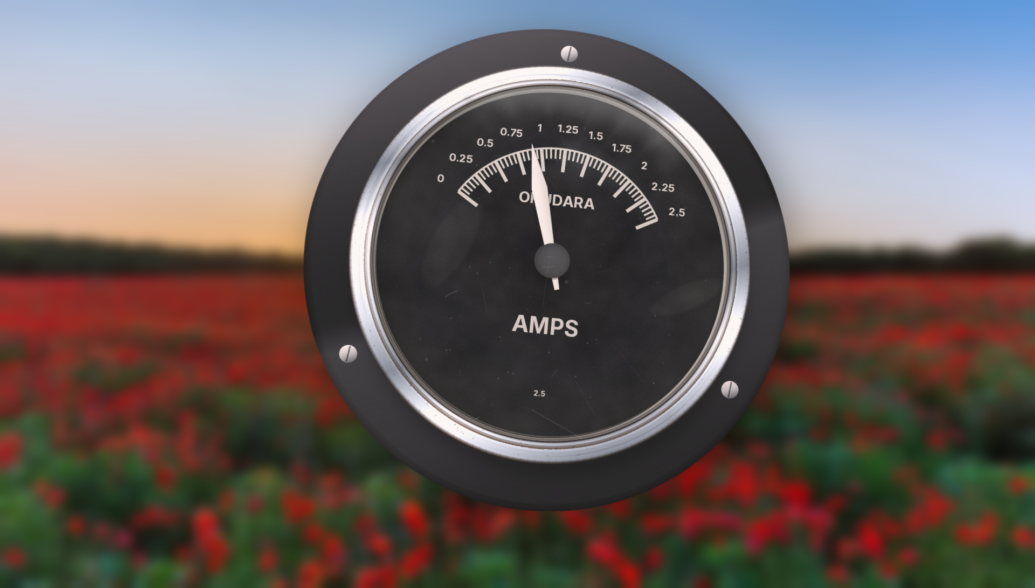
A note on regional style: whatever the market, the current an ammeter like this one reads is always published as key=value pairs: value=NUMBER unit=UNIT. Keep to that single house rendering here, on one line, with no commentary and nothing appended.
value=0.9 unit=A
